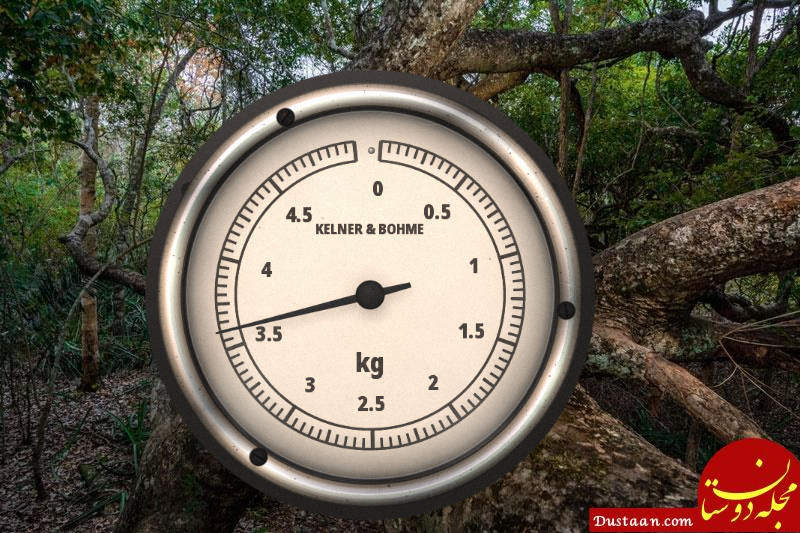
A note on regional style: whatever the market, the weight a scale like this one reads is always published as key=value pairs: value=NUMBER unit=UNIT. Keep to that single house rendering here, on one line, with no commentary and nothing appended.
value=3.6 unit=kg
